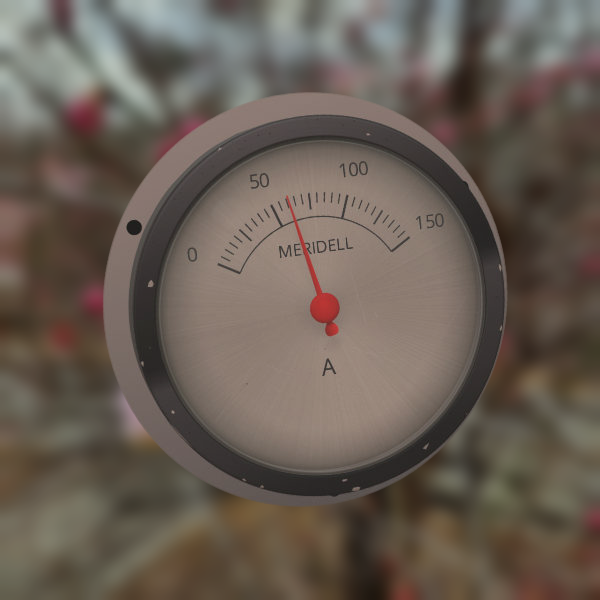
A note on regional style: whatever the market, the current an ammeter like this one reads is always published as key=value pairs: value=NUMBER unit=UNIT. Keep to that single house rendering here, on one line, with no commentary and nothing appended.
value=60 unit=A
